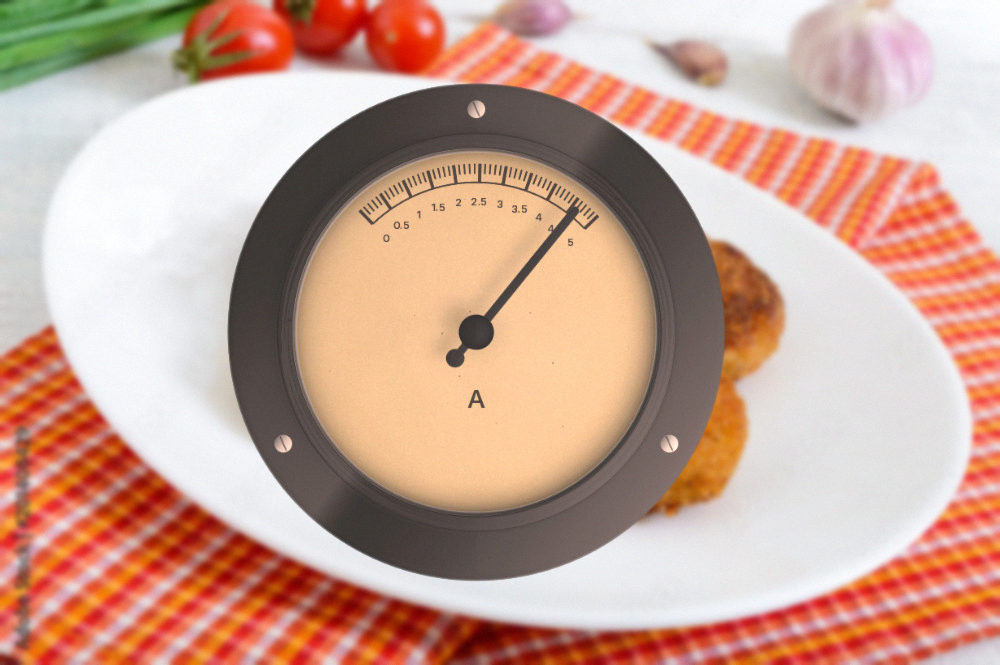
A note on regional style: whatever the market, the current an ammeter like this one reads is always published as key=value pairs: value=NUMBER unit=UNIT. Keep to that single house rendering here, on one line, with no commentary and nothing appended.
value=4.6 unit=A
